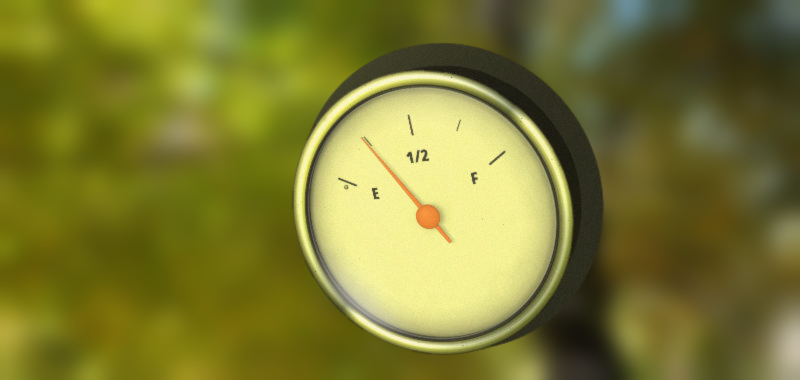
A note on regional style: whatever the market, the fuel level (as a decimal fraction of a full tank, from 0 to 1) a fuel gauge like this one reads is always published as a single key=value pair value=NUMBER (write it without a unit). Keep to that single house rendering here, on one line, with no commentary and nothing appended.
value=0.25
